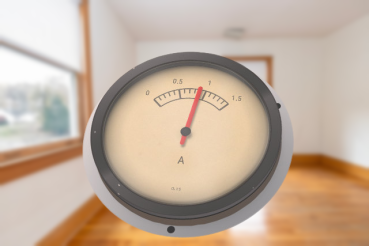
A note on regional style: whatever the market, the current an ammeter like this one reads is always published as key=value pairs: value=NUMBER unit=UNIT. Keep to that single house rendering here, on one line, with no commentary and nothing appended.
value=0.9 unit=A
